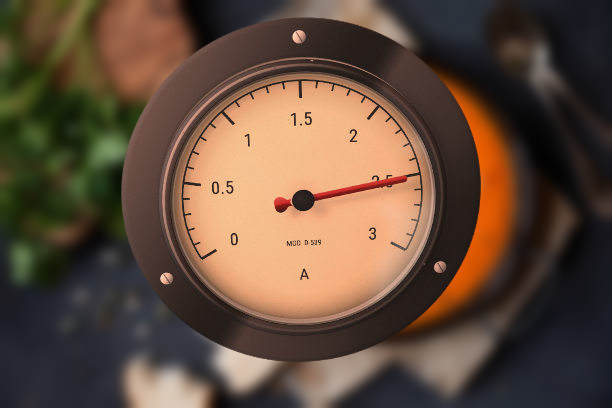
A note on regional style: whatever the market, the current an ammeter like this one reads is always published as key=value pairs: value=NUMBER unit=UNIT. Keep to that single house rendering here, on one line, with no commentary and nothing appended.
value=2.5 unit=A
